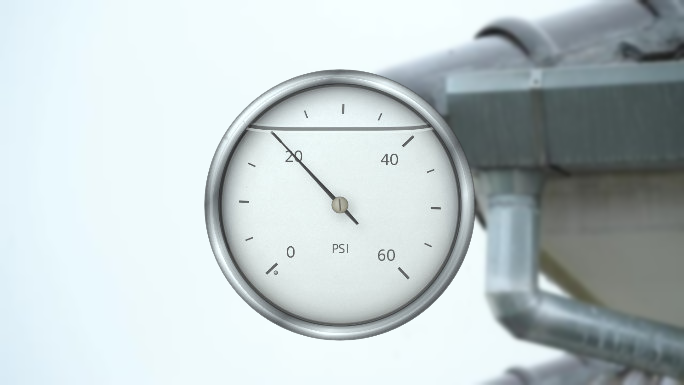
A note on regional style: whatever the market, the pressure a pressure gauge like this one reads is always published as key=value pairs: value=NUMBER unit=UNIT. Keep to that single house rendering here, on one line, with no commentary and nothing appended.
value=20 unit=psi
